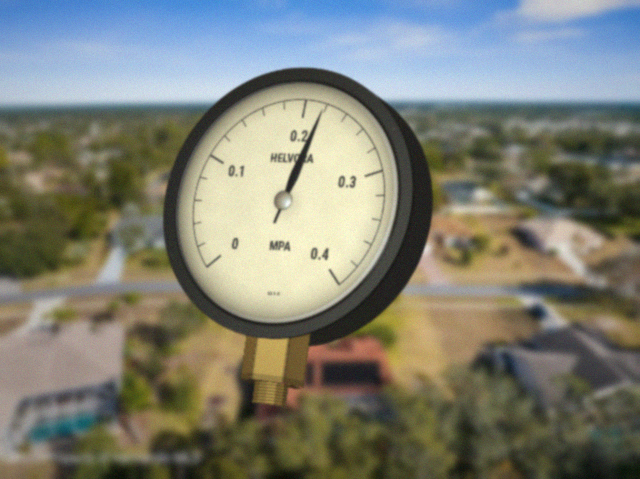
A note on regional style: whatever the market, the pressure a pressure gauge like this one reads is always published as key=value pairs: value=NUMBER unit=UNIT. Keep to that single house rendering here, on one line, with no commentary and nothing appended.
value=0.22 unit=MPa
